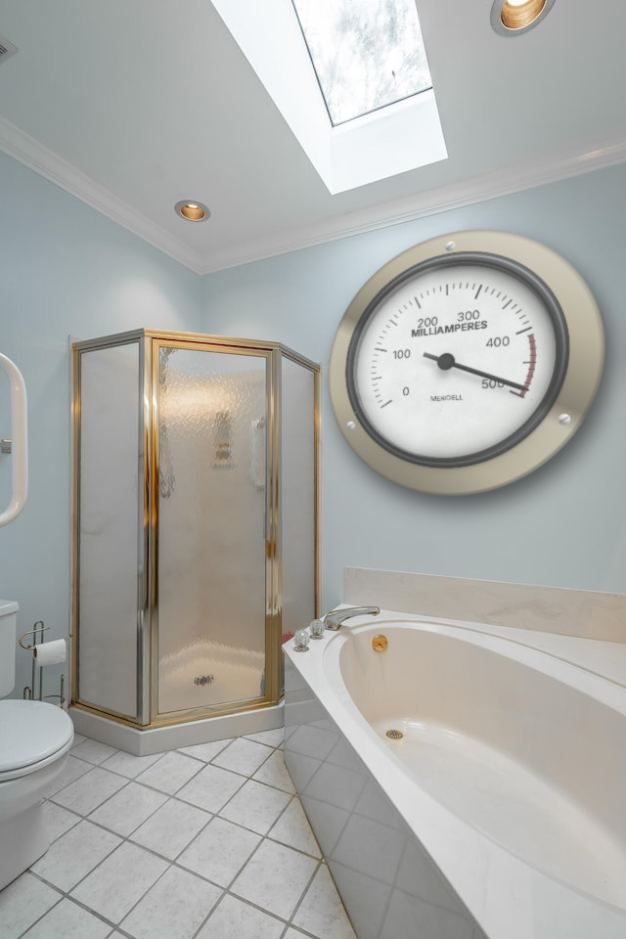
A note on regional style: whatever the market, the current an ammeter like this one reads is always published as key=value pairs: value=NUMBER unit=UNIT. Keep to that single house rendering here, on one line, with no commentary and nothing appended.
value=490 unit=mA
